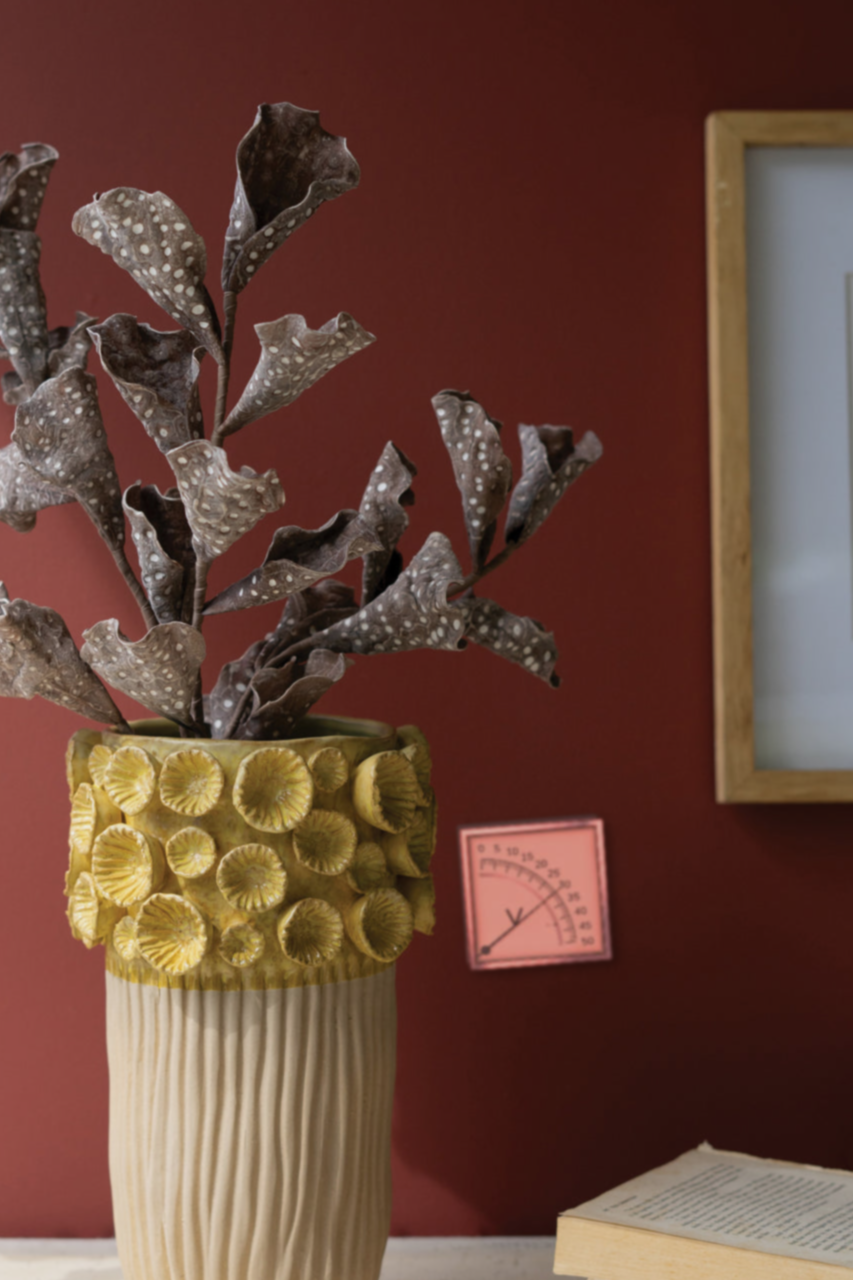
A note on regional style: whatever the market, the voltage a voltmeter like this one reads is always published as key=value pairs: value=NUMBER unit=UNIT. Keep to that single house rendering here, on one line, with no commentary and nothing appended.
value=30 unit=V
